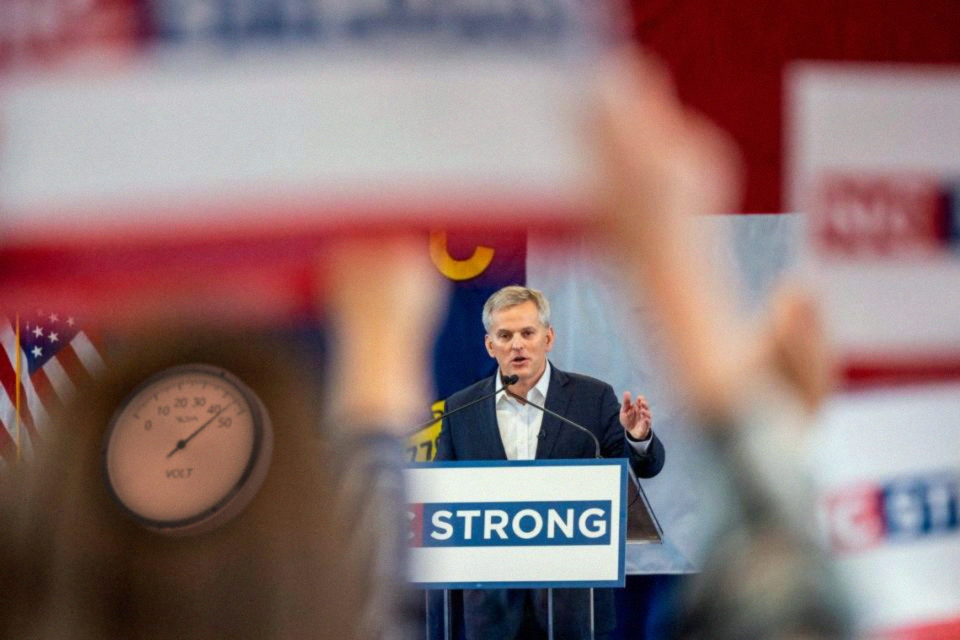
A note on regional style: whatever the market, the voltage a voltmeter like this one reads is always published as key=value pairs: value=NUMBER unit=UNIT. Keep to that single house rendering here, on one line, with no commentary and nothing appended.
value=45 unit=V
